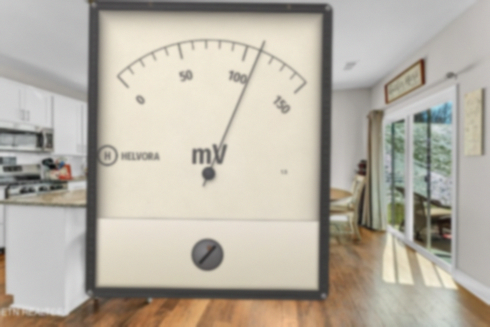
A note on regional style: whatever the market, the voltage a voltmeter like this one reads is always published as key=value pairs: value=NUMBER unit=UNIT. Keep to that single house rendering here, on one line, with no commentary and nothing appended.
value=110 unit=mV
